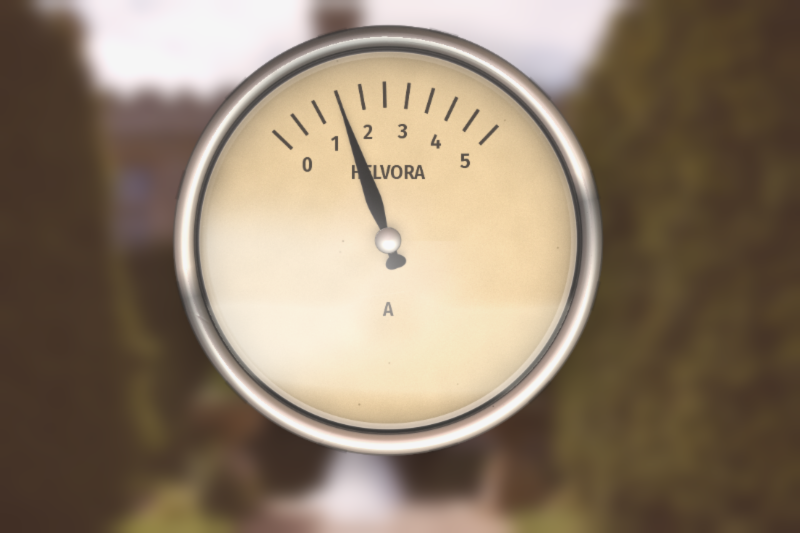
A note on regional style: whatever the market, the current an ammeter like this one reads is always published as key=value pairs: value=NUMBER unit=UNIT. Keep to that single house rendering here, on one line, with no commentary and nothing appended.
value=1.5 unit=A
